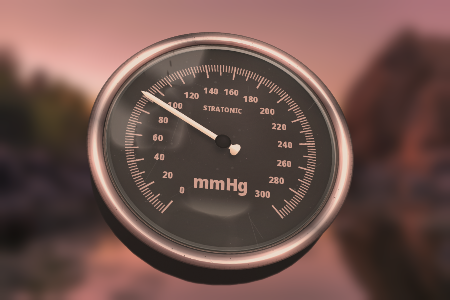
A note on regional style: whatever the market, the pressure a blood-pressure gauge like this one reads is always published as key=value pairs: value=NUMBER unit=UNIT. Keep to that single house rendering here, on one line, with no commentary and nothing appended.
value=90 unit=mmHg
